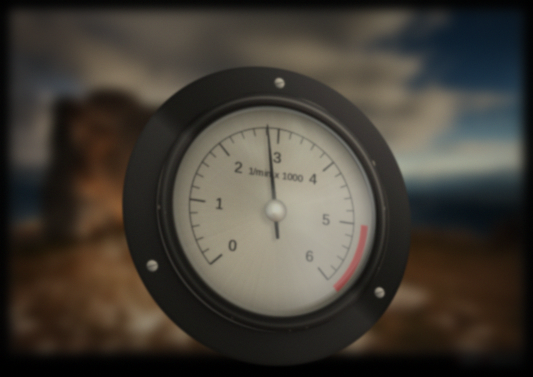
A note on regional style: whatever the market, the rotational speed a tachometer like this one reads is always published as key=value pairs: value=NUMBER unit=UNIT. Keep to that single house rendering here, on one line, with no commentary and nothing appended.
value=2800 unit=rpm
